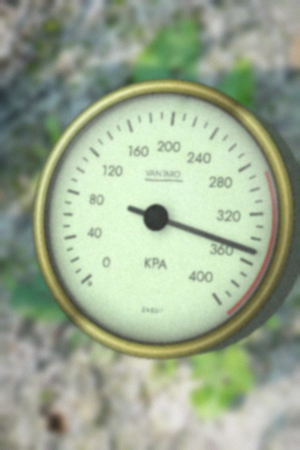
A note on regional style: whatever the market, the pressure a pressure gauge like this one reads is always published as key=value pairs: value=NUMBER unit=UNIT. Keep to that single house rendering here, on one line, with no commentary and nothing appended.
value=350 unit=kPa
